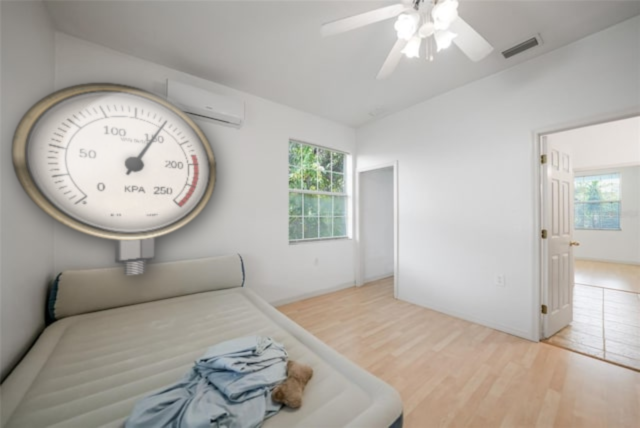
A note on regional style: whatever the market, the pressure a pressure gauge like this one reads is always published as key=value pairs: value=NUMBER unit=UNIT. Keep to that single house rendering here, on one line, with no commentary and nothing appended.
value=150 unit=kPa
